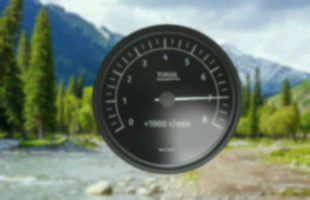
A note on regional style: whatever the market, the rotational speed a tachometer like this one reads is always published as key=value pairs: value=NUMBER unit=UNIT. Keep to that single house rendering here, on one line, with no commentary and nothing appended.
value=7000 unit=rpm
